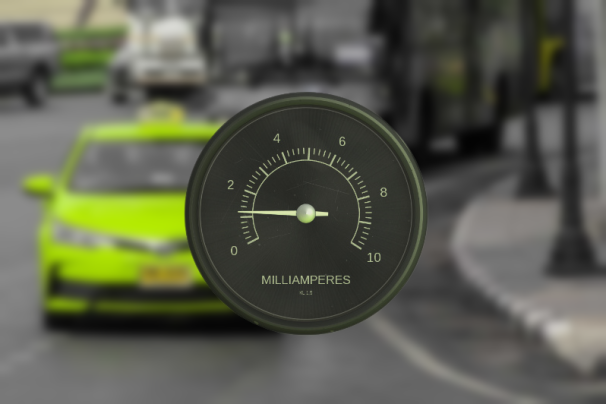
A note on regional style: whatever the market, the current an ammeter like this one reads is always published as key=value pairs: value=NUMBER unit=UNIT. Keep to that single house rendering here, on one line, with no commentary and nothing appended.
value=1.2 unit=mA
